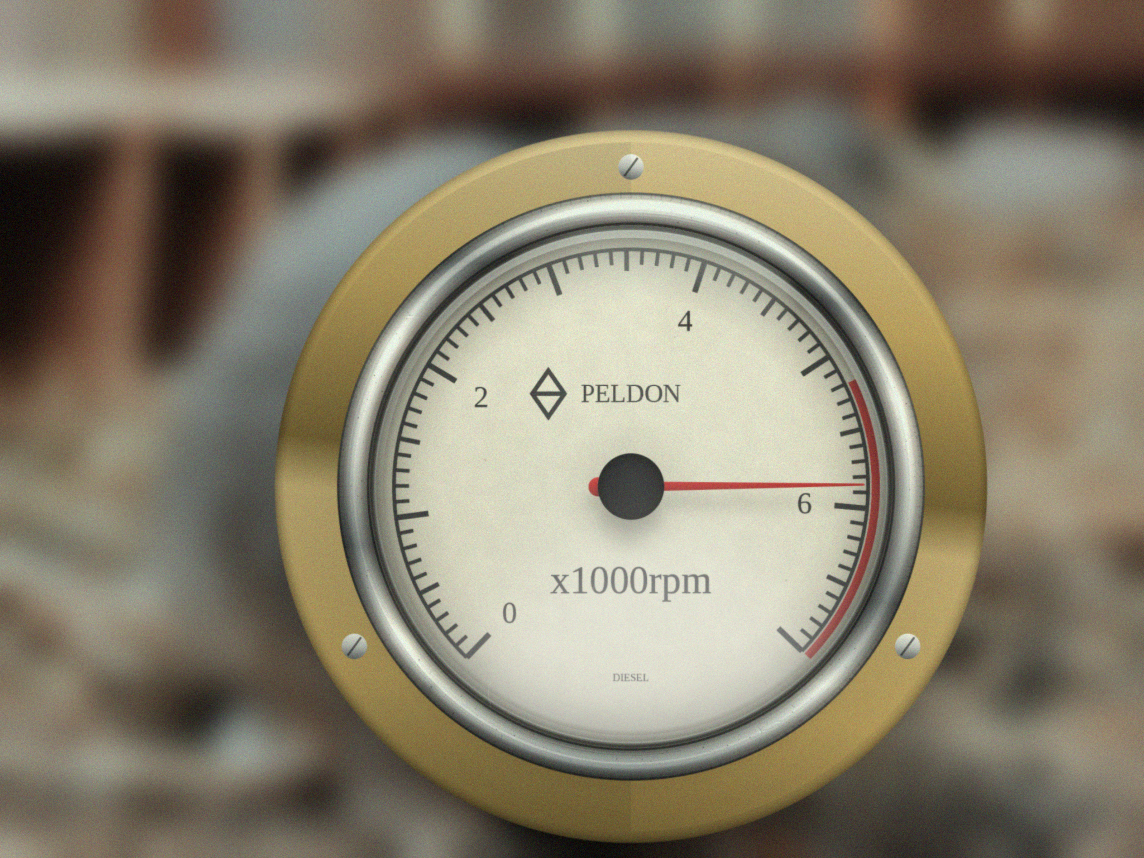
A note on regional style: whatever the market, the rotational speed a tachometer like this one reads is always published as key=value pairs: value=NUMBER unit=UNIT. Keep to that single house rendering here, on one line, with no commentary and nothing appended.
value=5850 unit=rpm
